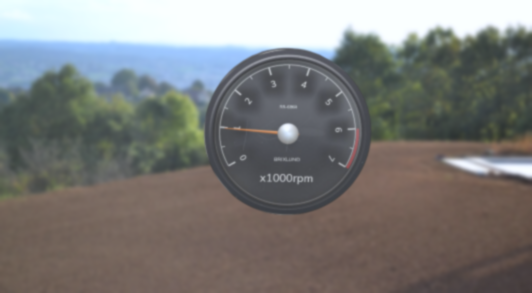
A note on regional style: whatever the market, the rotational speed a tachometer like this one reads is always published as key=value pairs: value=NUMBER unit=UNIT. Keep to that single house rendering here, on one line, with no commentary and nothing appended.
value=1000 unit=rpm
